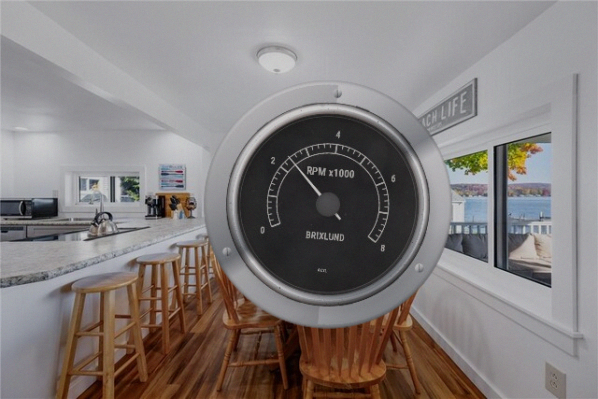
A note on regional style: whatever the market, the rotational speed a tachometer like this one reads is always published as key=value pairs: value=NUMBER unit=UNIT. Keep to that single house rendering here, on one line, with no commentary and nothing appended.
value=2400 unit=rpm
